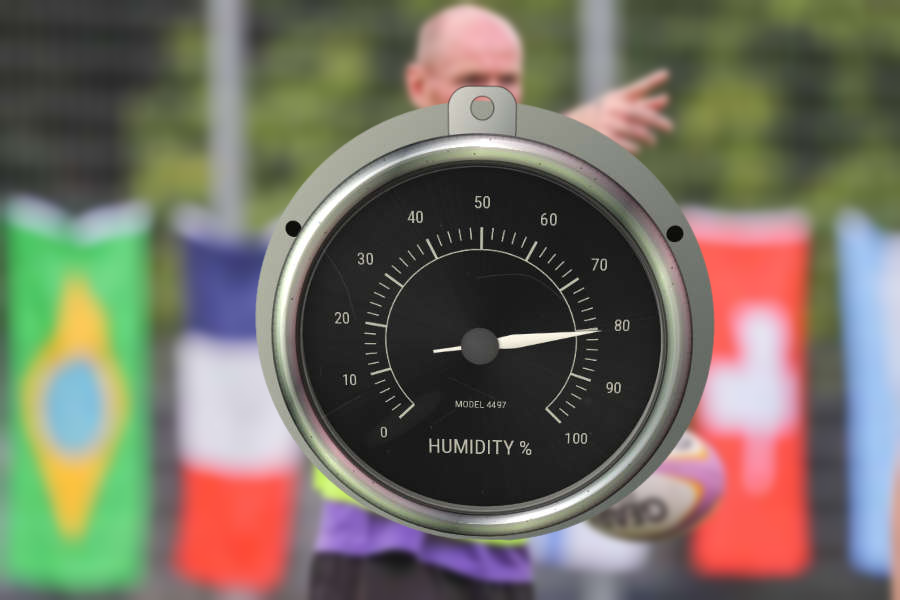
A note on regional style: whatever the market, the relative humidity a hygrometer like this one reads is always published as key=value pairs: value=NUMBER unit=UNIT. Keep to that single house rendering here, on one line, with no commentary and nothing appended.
value=80 unit=%
